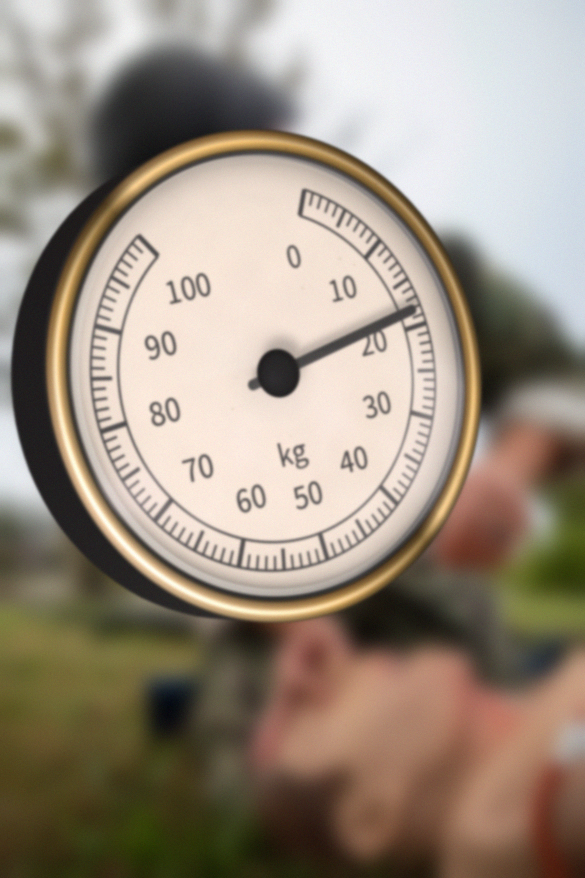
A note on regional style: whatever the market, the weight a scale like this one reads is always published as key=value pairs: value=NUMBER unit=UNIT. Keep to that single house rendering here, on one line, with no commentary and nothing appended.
value=18 unit=kg
